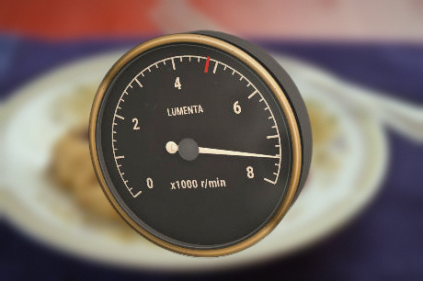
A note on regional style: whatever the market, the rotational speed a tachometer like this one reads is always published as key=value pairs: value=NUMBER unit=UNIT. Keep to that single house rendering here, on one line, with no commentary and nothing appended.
value=7400 unit=rpm
